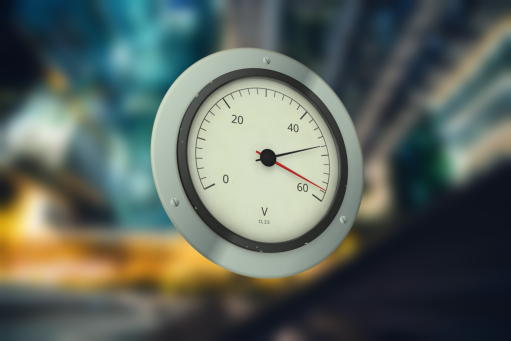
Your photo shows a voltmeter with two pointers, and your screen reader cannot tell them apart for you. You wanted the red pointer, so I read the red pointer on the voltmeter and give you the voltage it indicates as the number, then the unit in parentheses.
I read 58 (V)
